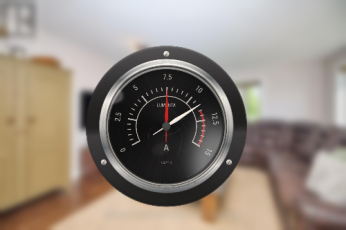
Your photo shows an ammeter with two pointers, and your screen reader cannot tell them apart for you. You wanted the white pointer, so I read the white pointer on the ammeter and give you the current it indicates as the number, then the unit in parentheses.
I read 11 (A)
